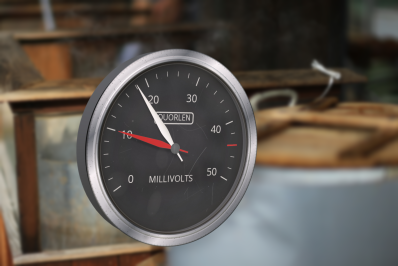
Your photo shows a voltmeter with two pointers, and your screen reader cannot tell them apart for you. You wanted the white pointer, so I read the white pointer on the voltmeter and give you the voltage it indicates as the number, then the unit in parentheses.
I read 18 (mV)
